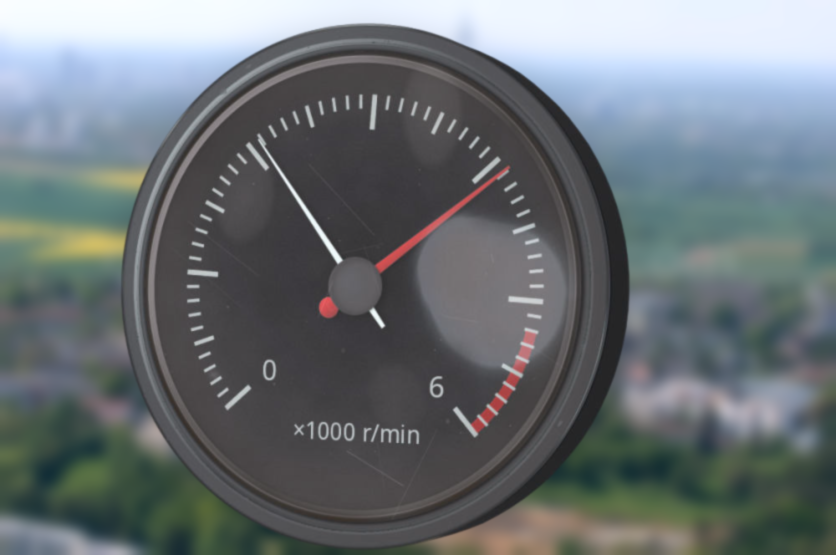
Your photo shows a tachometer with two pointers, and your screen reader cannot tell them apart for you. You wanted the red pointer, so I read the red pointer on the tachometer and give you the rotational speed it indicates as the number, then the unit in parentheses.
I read 4100 (rpm)
